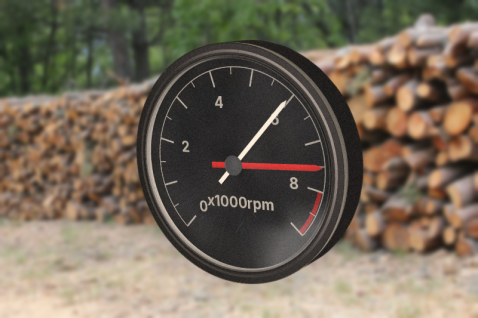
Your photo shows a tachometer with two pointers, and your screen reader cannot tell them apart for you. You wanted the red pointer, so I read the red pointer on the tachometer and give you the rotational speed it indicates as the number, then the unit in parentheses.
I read 7500 (rpm)
